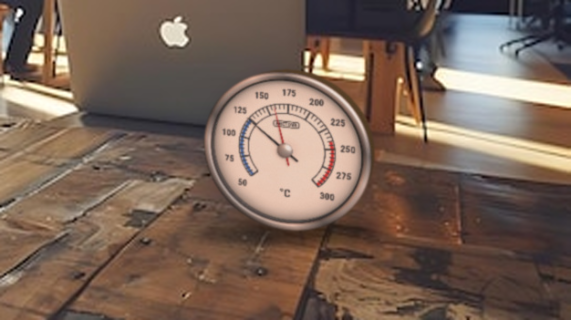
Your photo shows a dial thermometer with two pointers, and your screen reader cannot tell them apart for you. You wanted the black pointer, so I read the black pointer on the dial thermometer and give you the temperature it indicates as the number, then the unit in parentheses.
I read 125 (°C)
